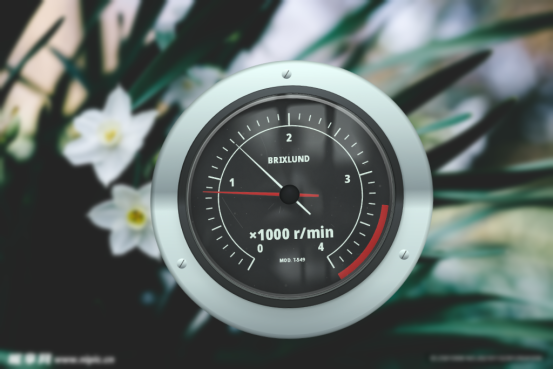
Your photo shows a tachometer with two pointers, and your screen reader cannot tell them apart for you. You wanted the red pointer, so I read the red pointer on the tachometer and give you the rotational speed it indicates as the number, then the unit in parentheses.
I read 850 (rpm)
